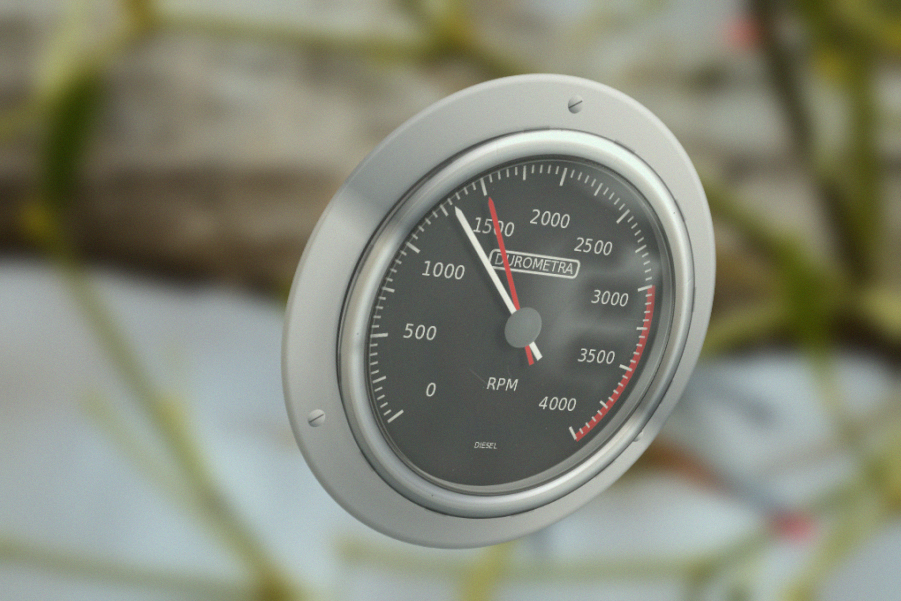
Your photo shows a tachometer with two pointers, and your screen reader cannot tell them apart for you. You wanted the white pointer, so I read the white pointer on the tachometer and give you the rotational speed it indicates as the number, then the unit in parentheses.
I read 1300 (rpm)
